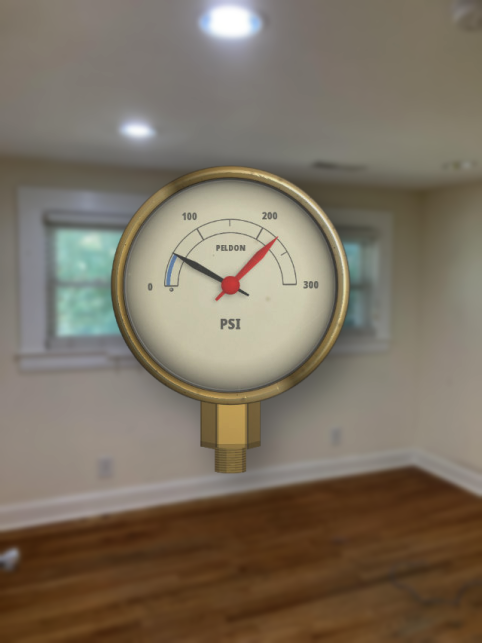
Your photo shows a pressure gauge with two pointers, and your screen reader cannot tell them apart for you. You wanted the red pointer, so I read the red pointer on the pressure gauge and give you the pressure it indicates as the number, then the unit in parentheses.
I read 225 (psi)
